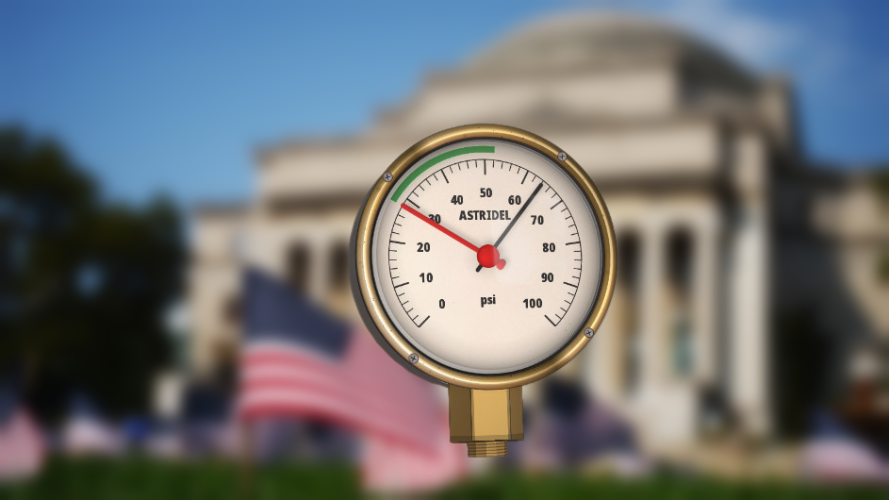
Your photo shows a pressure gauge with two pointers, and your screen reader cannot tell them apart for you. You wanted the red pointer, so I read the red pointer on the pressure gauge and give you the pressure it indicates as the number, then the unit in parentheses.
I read 28 (psi)
